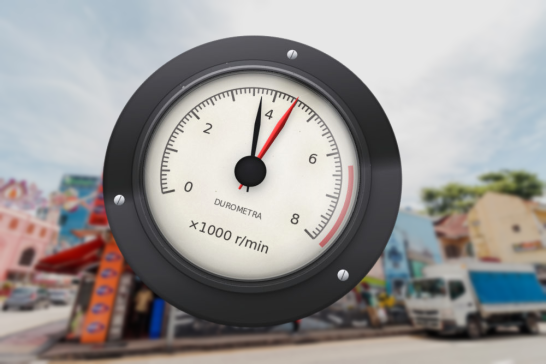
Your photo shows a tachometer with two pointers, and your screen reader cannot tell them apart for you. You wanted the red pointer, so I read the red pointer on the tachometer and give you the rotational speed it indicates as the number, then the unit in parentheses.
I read 4500 (rpm)
